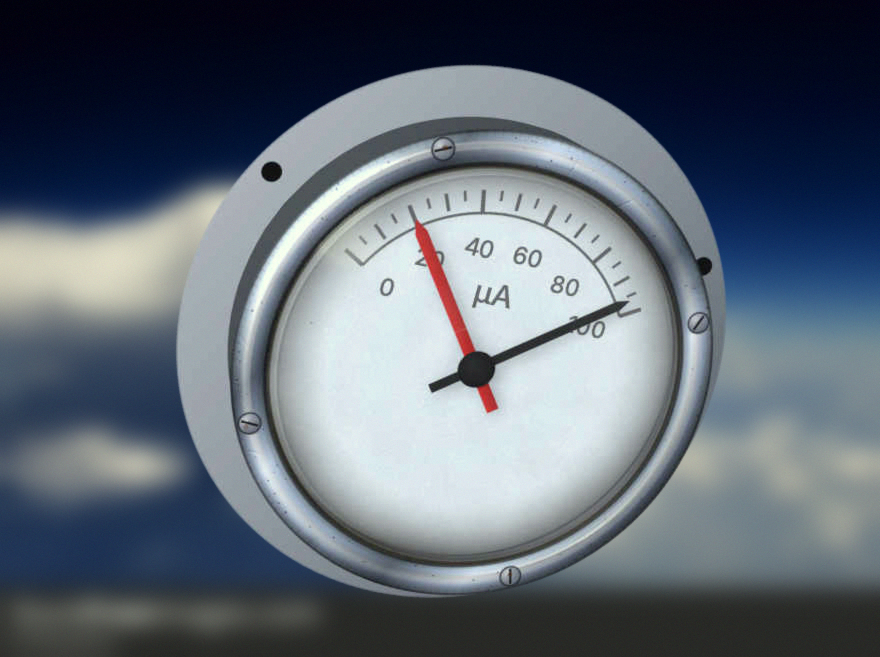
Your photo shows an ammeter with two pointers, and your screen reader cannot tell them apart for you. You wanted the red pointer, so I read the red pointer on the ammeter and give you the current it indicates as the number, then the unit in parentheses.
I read 20 (µA)
